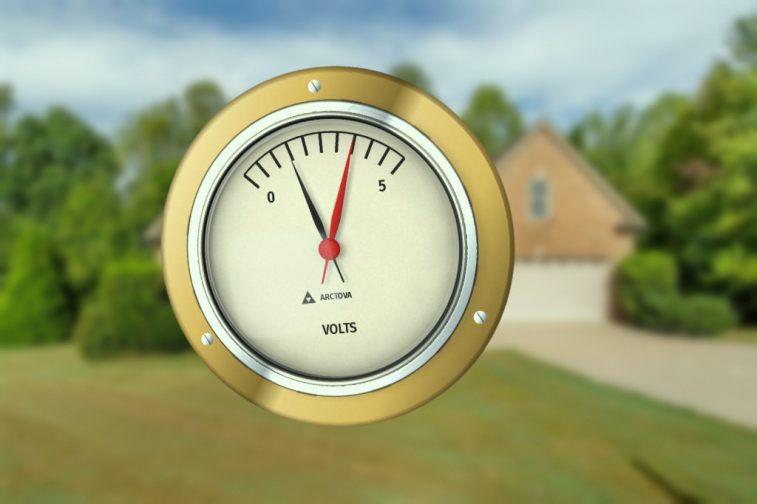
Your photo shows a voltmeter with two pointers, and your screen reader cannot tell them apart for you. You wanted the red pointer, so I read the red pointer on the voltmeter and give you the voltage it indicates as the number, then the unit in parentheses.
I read 3.5 (V)
